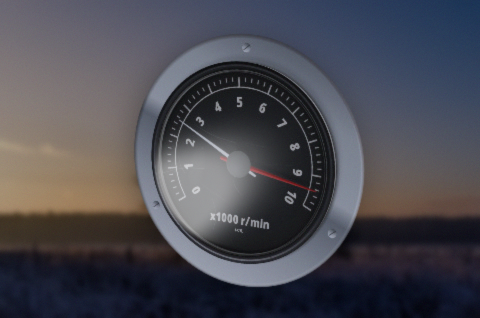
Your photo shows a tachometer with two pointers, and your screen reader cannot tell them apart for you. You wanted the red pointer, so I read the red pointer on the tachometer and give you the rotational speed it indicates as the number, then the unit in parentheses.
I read 9400 (rpm)
